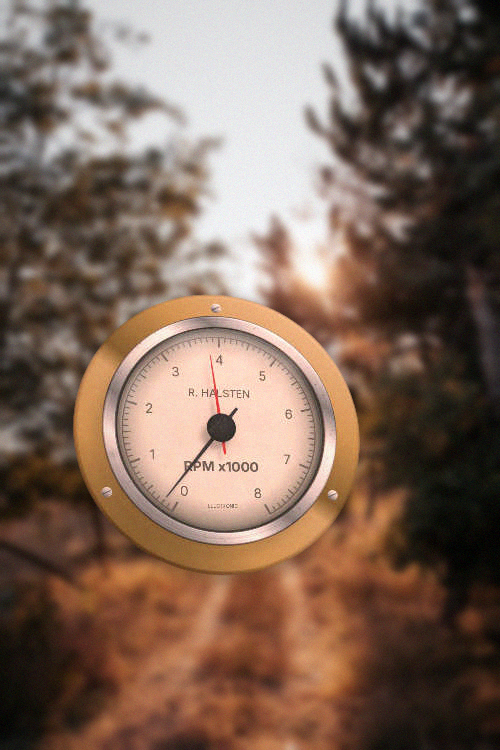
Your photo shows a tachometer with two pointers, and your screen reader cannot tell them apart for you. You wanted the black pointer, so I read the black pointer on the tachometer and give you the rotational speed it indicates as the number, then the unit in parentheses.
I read 200 (rpm)
